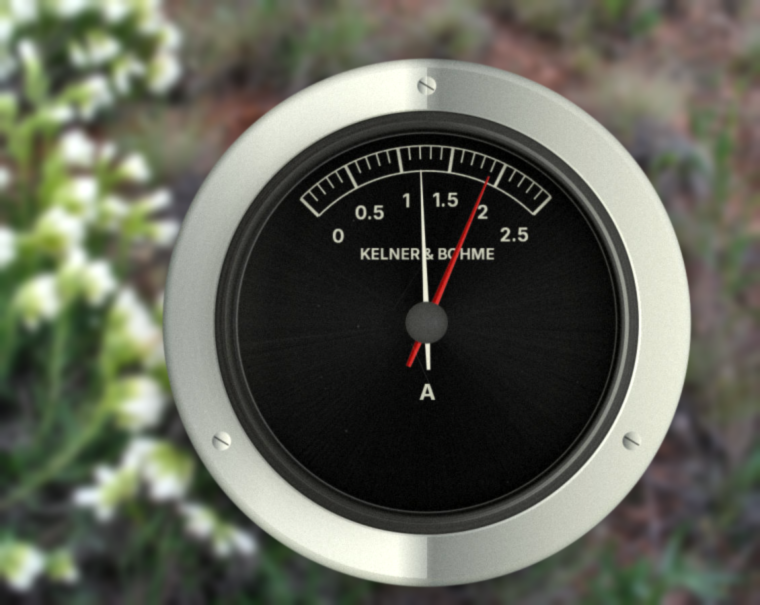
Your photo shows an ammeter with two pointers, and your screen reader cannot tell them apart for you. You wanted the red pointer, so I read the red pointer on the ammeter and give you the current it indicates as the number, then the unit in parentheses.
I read 1.9 (A)
